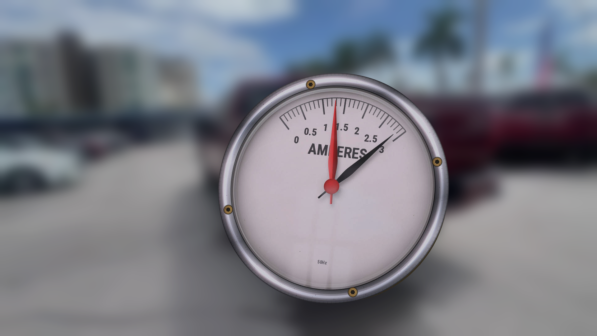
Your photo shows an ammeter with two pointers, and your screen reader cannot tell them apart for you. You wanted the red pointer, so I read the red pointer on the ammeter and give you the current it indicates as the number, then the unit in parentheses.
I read 1.3 (A)
